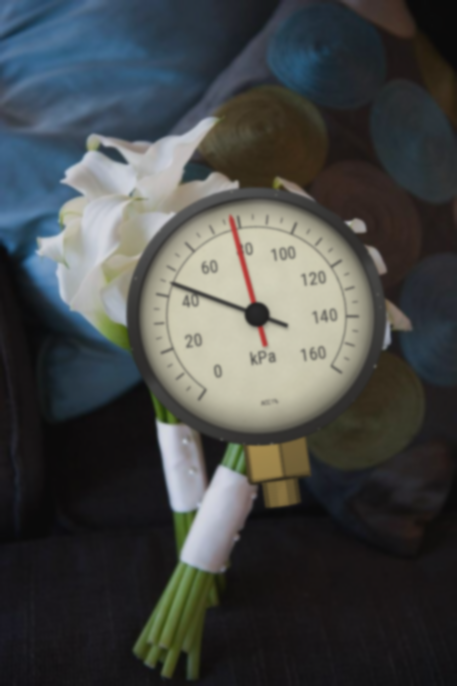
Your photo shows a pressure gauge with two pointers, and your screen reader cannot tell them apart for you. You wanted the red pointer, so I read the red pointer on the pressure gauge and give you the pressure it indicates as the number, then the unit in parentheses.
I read 77.5 (kPa)
